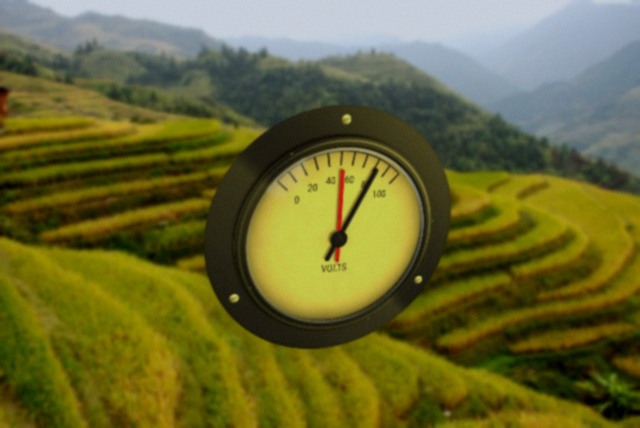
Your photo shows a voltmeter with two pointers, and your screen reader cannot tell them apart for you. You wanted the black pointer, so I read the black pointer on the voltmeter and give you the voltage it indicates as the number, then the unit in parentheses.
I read 80 (V)
